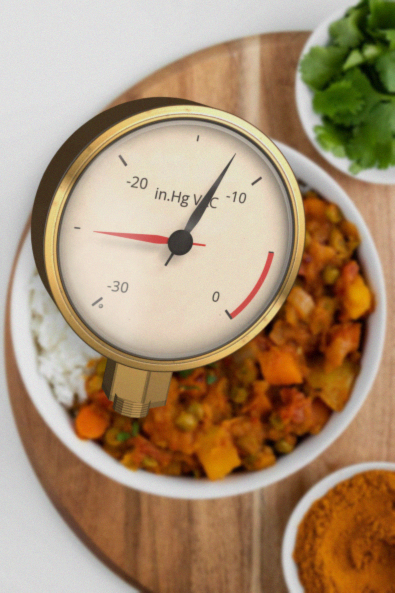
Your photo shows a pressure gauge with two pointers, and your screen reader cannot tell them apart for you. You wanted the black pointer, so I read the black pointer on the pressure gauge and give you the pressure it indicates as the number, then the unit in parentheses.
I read -12.5 (inHg)
